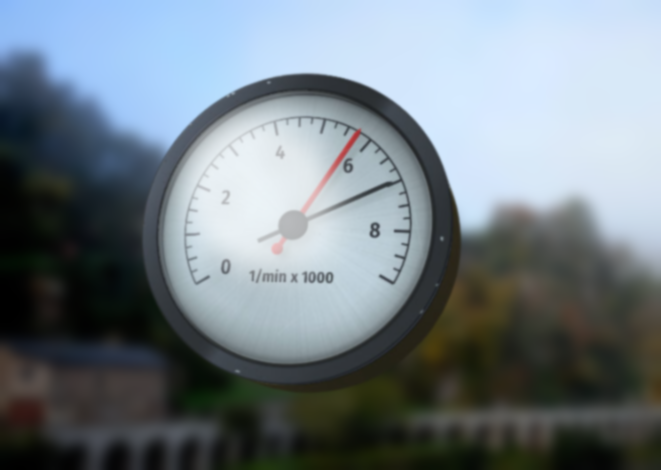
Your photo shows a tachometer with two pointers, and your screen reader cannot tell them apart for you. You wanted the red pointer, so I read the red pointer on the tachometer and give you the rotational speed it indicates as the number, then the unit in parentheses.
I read 5750 (rpm)
